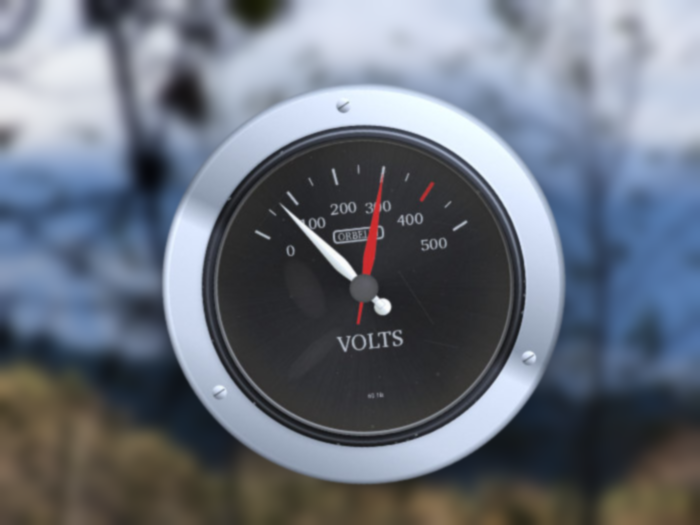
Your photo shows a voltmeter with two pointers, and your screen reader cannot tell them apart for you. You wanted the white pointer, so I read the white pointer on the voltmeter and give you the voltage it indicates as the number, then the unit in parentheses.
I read 75 (V)
